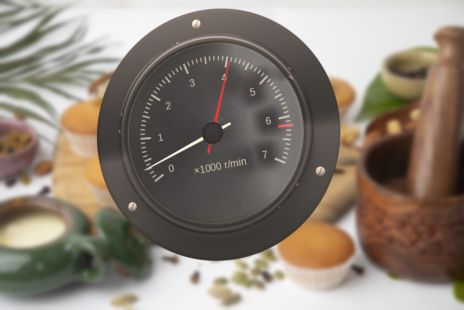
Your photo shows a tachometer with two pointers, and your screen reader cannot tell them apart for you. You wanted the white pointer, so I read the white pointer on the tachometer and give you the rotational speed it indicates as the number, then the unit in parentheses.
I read 300 (rpm)
